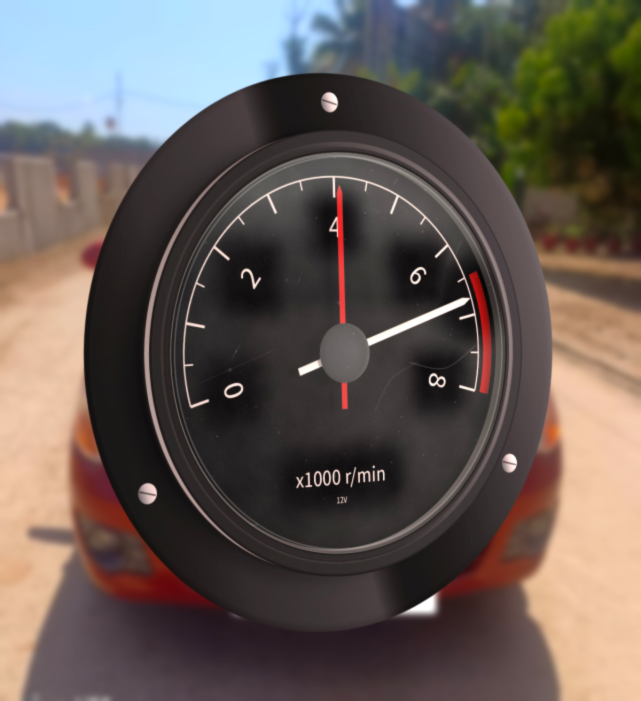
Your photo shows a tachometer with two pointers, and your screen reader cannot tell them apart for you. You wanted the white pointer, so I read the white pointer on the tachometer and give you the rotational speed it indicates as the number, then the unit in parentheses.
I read 6750 (rpm)
